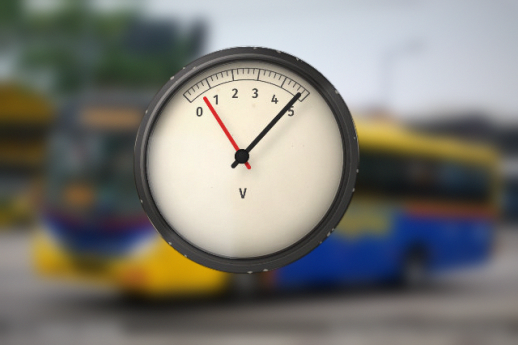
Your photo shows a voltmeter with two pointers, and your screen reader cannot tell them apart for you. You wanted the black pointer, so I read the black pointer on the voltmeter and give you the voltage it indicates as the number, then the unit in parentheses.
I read 4.8 (V)
